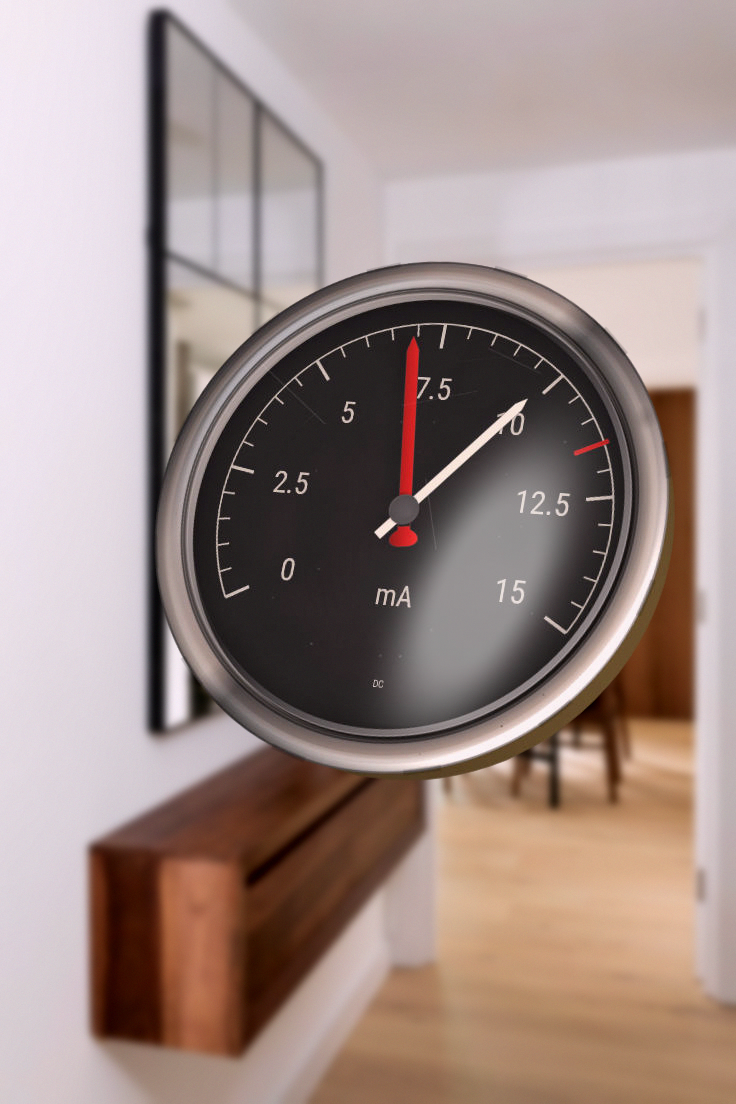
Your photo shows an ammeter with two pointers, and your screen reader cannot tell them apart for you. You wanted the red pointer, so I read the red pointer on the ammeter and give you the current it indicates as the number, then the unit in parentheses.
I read 7 (mA)
